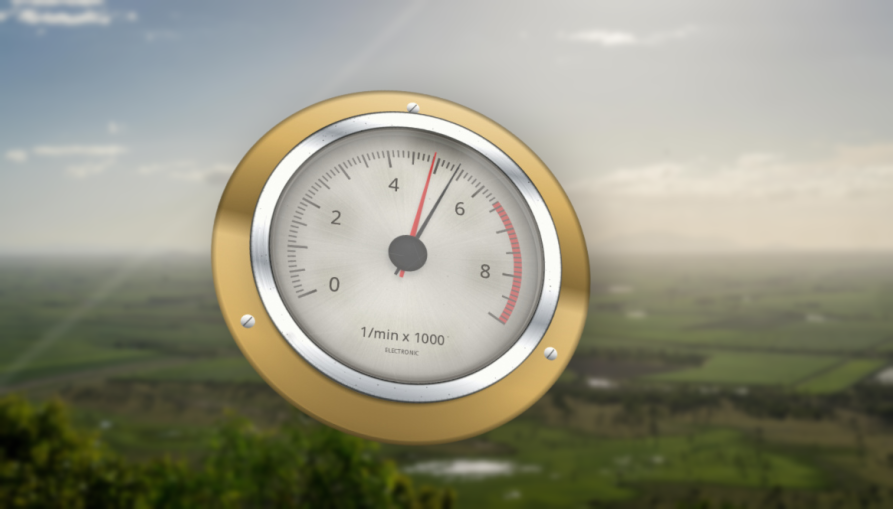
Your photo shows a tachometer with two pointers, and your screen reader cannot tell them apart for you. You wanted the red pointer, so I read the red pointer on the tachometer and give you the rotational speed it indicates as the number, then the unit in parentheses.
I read 4900 (rpm)
